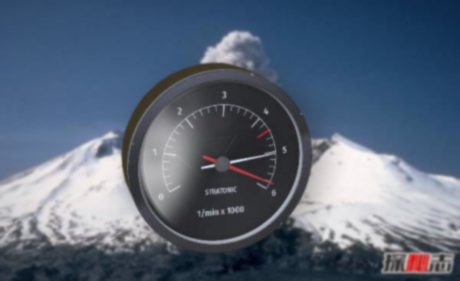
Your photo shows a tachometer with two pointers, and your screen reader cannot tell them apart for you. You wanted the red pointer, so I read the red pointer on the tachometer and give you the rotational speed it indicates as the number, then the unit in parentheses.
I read 5800 (rpm)
